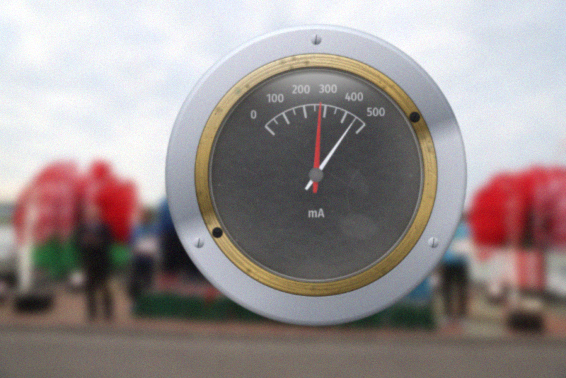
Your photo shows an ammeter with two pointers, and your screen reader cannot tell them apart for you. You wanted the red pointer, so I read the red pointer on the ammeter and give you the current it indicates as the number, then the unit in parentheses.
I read 275 (mA)
